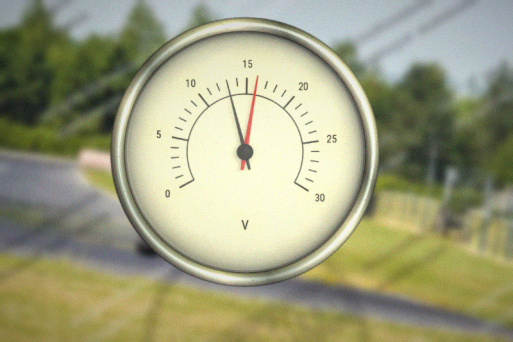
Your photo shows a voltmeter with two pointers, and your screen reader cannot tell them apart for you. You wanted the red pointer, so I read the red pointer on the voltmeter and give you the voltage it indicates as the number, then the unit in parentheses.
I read 16 (V)
